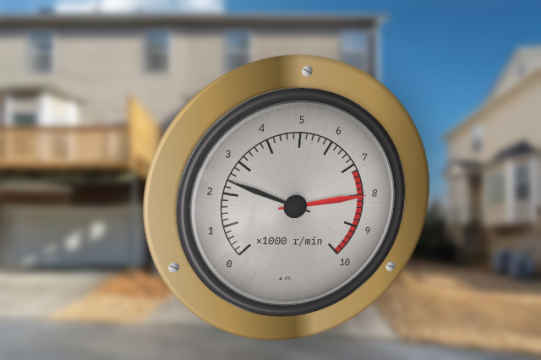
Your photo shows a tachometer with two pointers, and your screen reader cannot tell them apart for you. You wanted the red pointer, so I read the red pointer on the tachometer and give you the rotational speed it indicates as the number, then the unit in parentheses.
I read 8000 (rpm)
